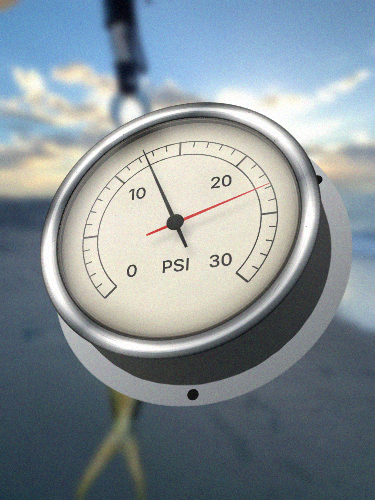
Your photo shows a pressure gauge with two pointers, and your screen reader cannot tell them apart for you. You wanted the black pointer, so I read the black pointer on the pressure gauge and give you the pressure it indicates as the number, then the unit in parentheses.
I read 12.5 (psi)
